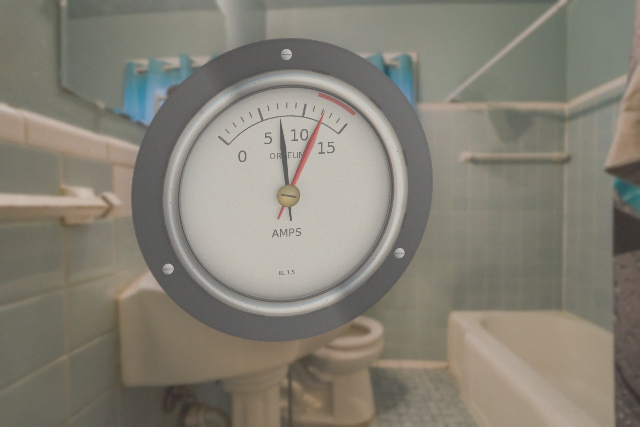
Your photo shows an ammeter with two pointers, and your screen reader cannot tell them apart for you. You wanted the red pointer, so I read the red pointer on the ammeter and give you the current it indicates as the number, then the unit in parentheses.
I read 12 (A)
